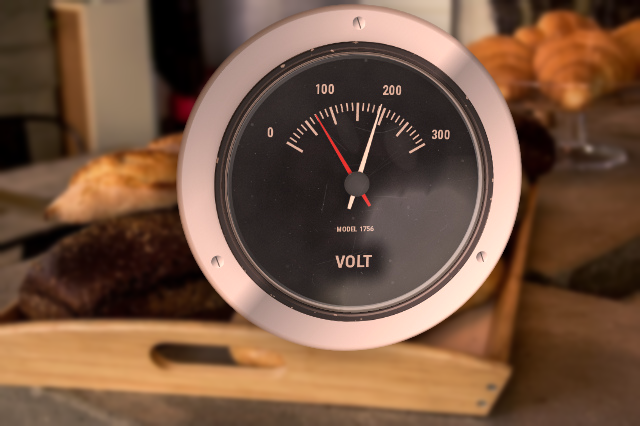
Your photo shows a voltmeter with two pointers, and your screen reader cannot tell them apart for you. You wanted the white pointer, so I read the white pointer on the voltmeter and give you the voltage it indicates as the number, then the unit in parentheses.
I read 190 (V)
